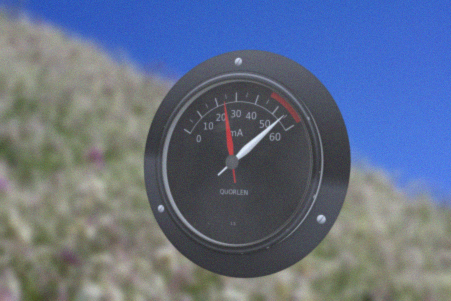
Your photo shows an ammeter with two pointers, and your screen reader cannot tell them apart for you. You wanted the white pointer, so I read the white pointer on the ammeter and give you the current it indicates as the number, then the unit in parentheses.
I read 55 (mA)
